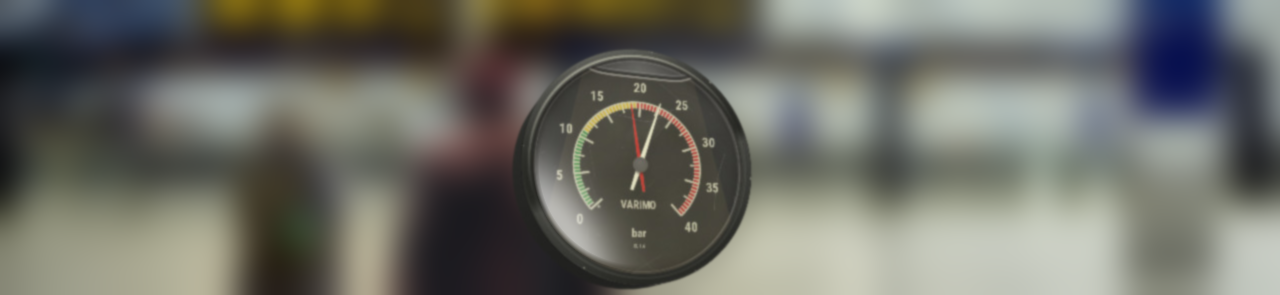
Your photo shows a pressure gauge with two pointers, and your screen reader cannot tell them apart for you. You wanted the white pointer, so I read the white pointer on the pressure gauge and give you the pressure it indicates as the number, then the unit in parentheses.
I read 22.5 (bar)
